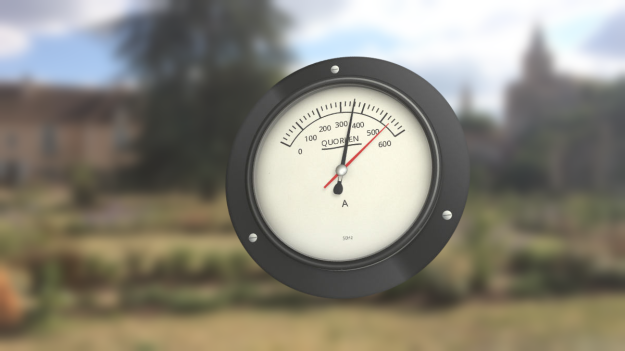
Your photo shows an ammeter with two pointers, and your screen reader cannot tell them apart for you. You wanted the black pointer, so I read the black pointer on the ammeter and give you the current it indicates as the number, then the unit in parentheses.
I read 360 (A)
